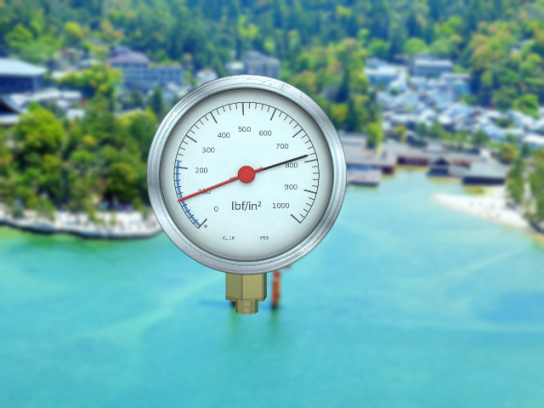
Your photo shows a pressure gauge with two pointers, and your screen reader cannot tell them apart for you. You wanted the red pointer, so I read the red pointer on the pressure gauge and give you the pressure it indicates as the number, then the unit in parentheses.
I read 100 (psi)
